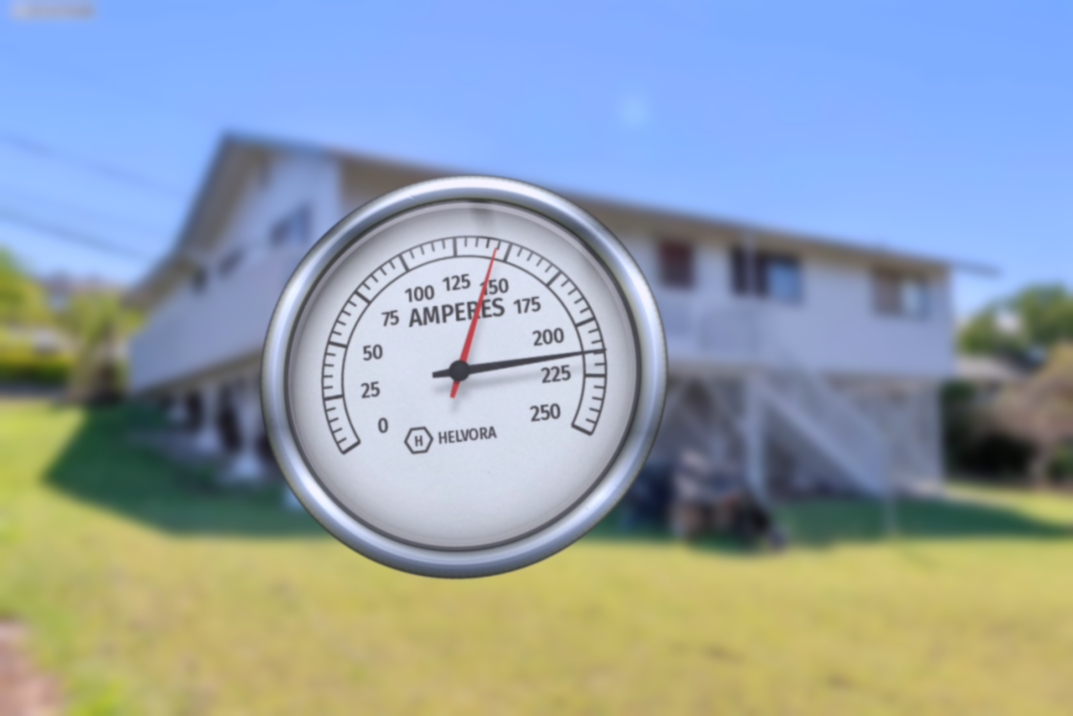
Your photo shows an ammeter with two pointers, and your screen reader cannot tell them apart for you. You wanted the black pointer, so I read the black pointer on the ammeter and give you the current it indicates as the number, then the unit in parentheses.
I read 215 (A)
